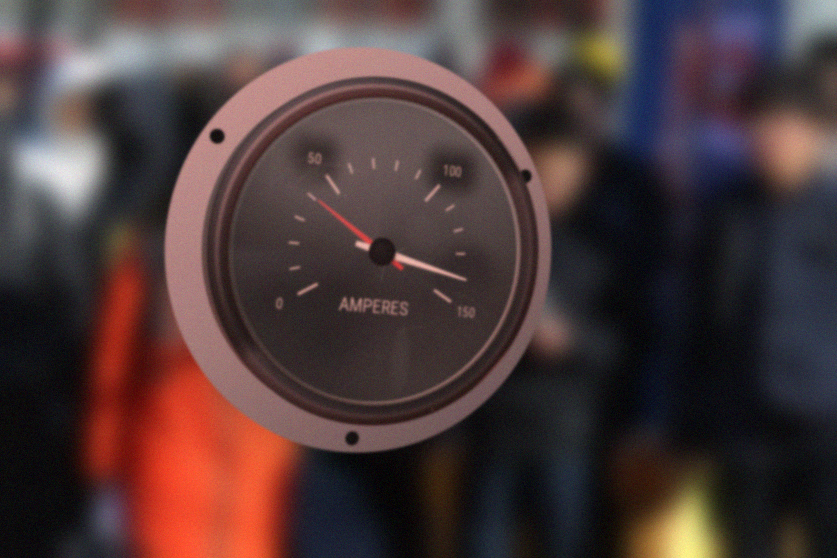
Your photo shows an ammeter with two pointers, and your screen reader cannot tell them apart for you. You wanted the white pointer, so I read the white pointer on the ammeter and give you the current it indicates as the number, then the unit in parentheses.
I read 140 (A)
